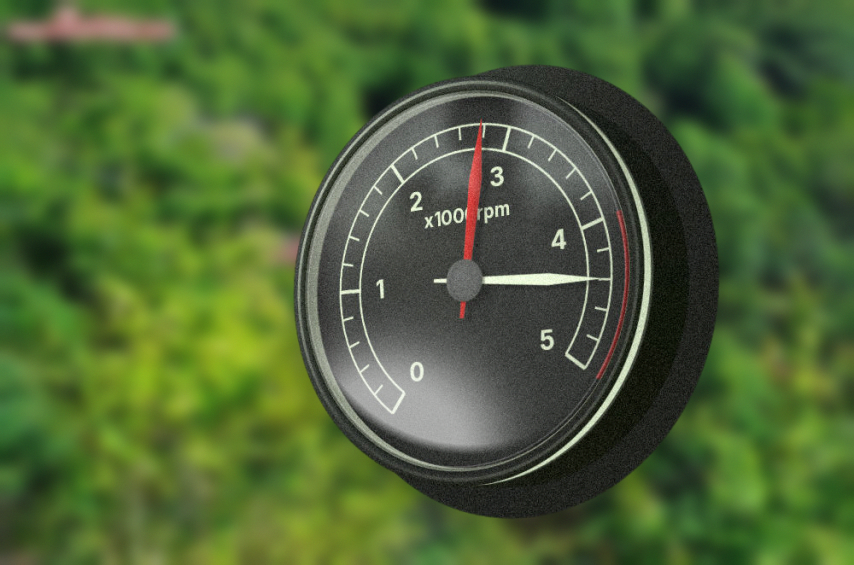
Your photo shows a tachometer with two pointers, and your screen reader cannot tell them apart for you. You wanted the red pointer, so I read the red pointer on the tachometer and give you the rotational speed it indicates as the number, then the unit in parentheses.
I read 2800 (rpm)
